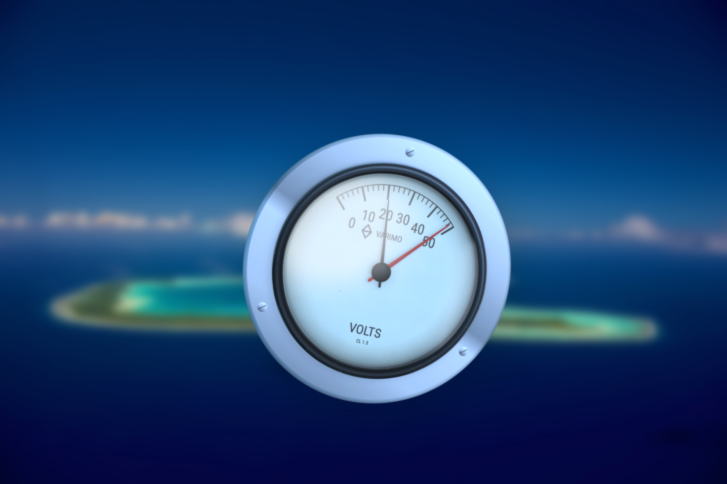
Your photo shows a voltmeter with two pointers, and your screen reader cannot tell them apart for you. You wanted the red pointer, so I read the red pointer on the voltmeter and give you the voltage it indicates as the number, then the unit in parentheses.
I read 48 (V)
